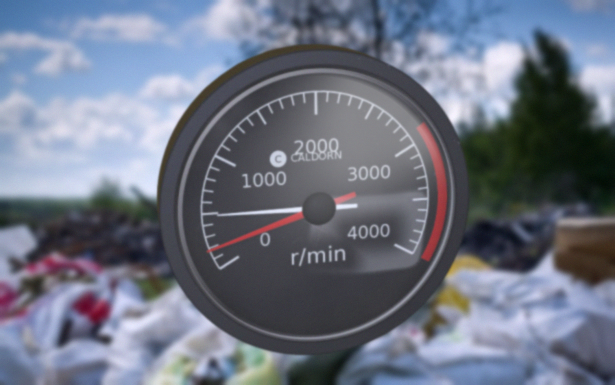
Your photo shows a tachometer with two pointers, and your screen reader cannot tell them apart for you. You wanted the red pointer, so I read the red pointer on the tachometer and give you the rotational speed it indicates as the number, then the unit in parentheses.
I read 200 (rpm)
